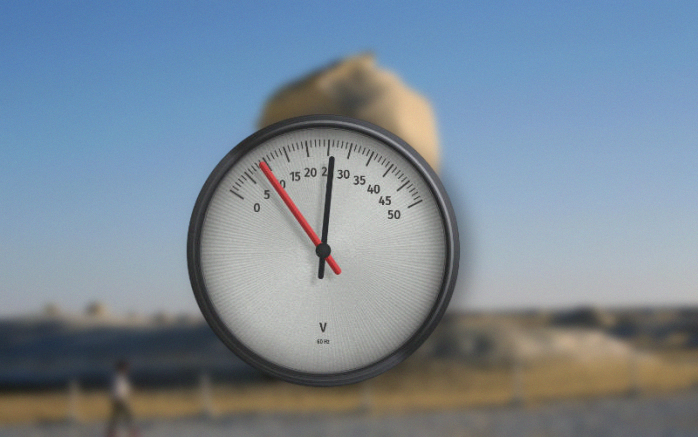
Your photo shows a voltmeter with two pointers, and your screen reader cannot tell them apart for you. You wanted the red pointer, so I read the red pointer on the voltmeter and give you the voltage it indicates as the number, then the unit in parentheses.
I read 9 (V)
